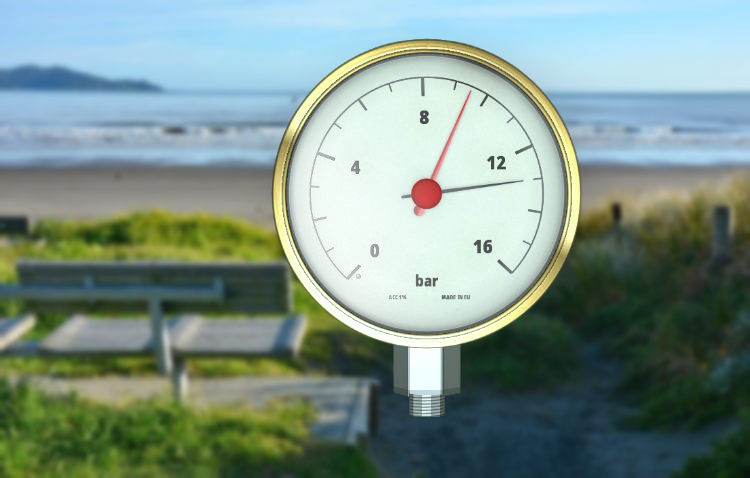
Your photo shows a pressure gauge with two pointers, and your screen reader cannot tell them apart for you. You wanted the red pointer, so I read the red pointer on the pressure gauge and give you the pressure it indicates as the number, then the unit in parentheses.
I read 9.5 (bar)
